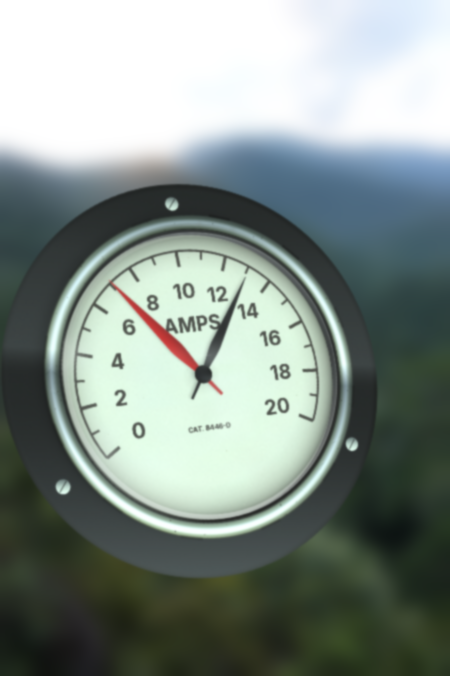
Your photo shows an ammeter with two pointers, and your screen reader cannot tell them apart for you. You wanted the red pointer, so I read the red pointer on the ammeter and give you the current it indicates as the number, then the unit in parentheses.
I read 7 (A)
